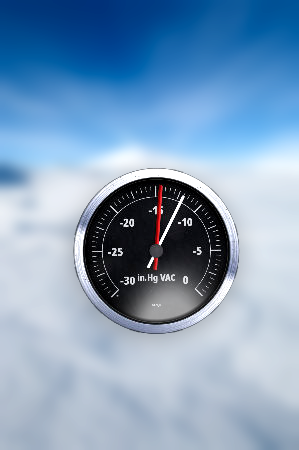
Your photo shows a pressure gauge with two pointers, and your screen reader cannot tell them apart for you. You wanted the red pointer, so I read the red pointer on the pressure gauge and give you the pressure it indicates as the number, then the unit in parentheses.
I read -14.5 (inHg)
